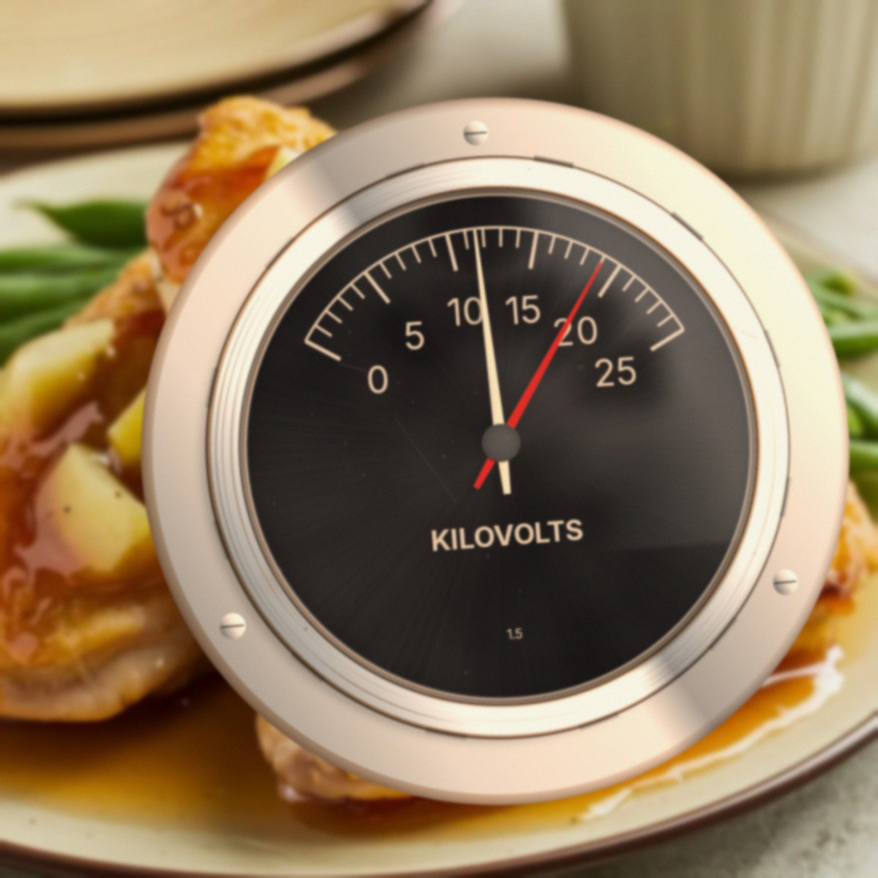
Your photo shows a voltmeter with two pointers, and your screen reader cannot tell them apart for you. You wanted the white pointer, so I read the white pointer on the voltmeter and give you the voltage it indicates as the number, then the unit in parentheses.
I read 11.5 (kV)
